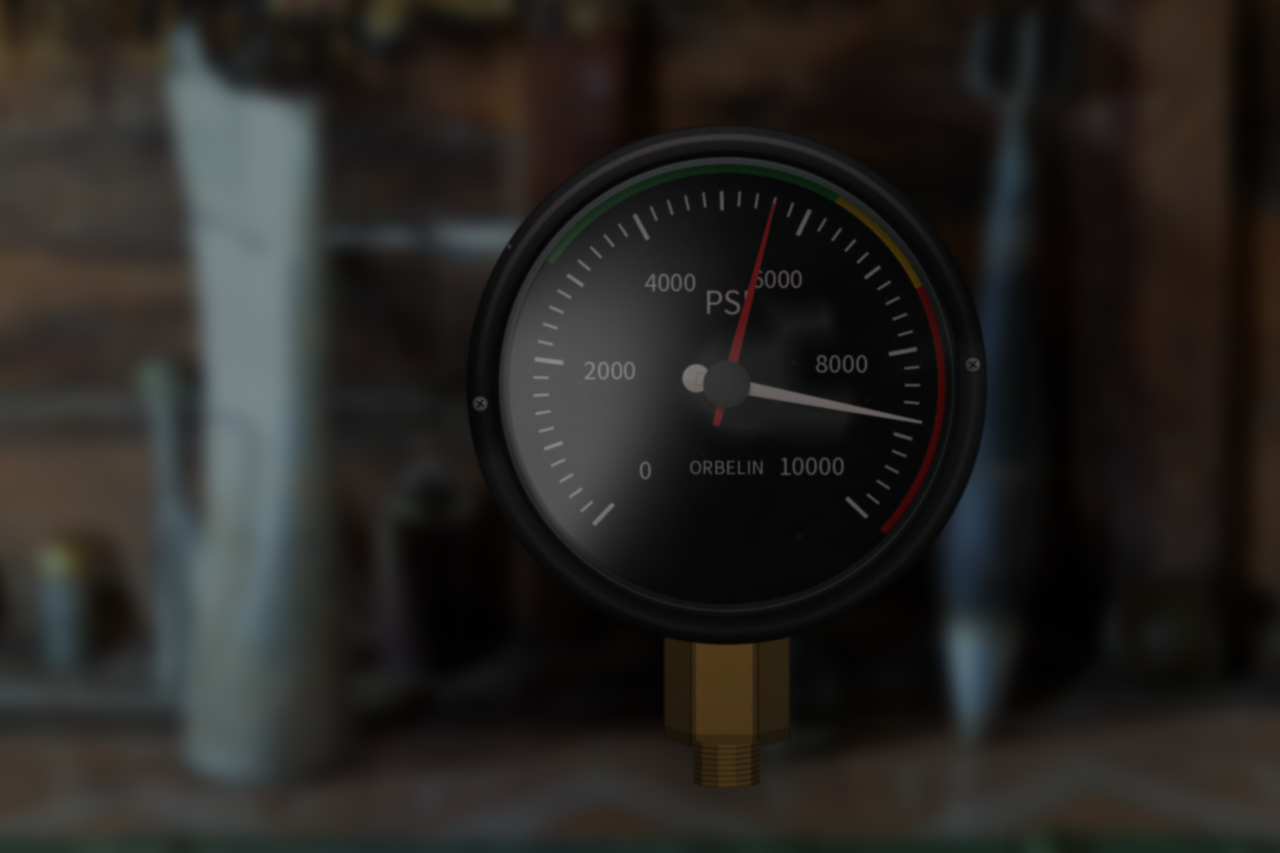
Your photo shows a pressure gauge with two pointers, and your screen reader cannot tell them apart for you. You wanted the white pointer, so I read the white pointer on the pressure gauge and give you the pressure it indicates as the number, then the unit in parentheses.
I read 8800 (psi)
